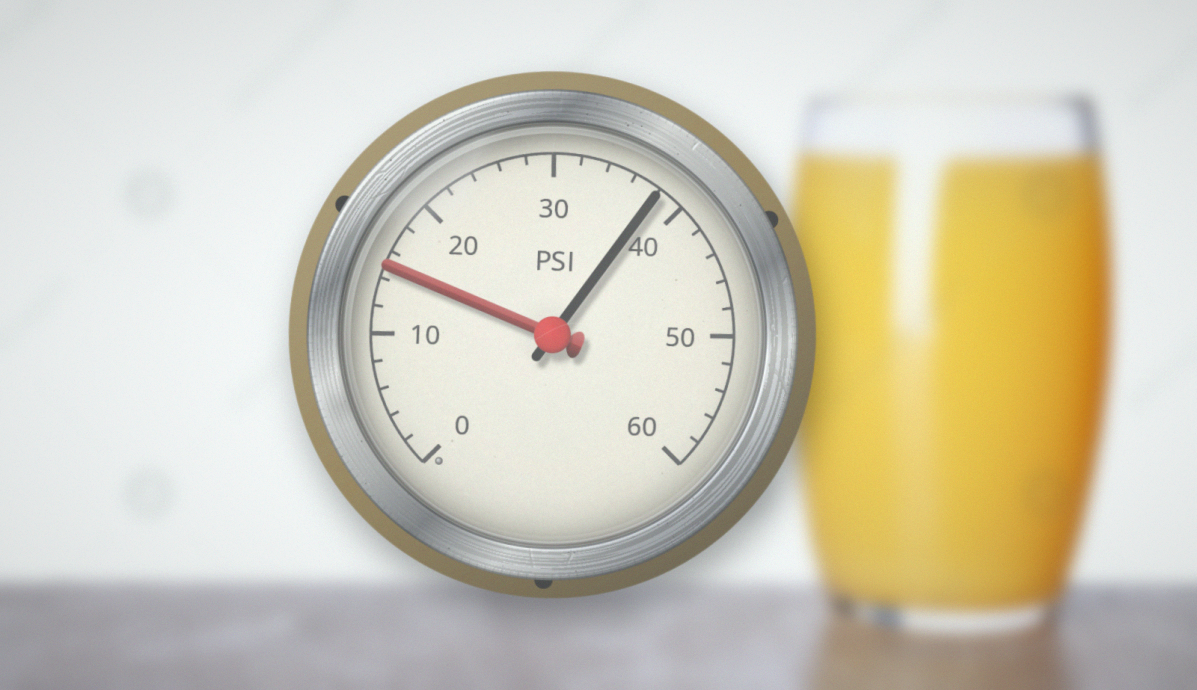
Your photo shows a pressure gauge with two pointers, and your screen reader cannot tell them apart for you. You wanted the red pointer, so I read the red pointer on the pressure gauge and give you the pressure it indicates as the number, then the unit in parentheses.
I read 15 (psi)
